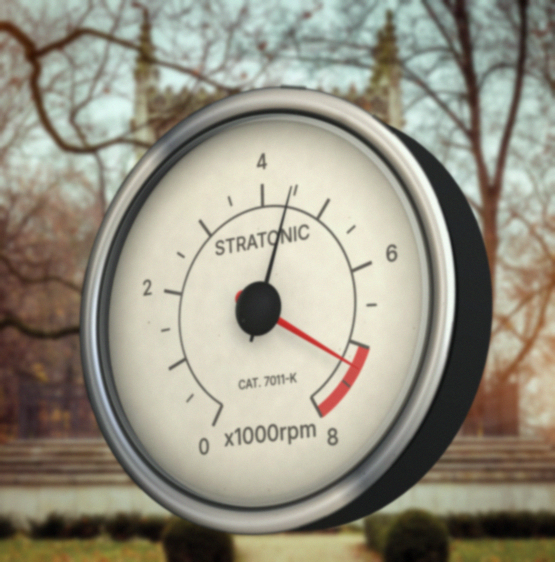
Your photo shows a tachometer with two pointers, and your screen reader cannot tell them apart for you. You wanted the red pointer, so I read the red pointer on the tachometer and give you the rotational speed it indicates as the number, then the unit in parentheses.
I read 7250 (rpm)
